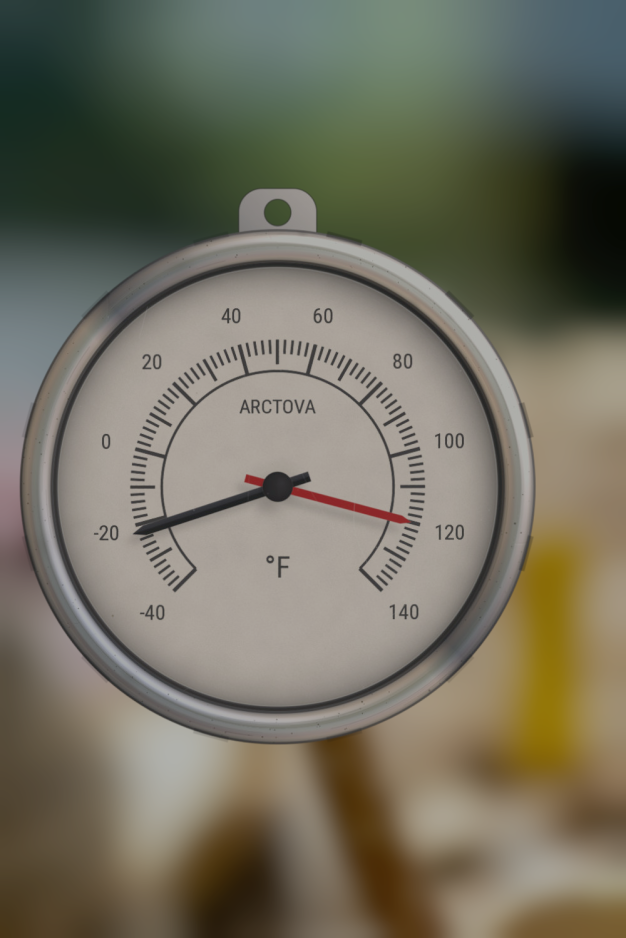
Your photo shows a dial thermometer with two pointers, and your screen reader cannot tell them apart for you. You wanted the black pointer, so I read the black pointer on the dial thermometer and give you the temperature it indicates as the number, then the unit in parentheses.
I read -22 (°F)
